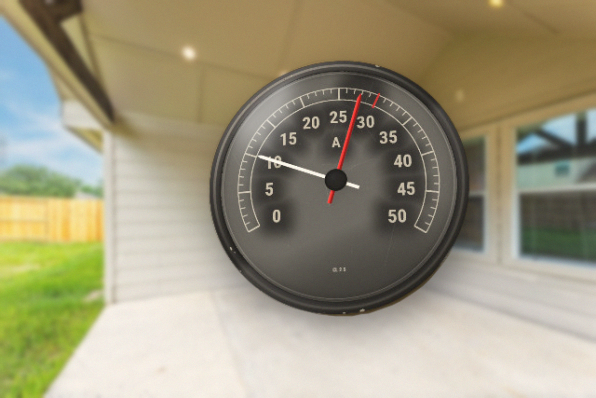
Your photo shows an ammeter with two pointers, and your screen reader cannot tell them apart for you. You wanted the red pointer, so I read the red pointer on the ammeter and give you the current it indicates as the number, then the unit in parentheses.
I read 28 (A)
